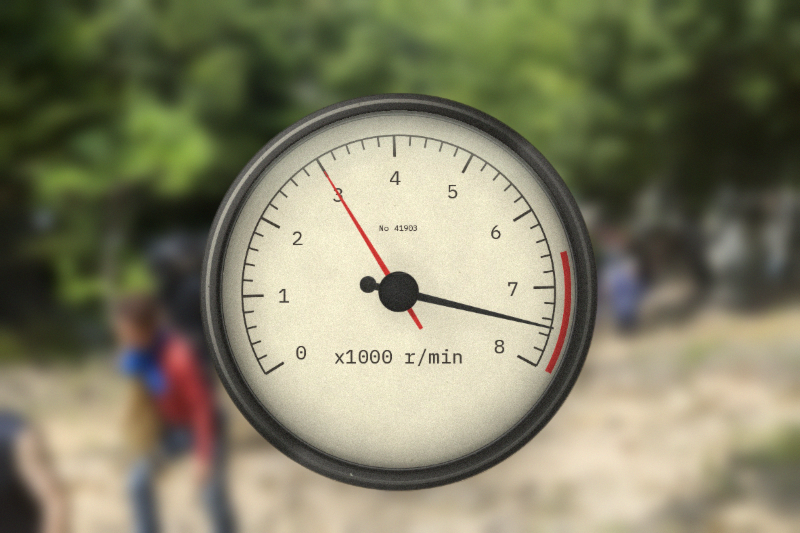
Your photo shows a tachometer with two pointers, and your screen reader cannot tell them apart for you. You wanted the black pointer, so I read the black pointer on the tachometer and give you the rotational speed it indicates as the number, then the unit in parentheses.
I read 7500 (rpm)
